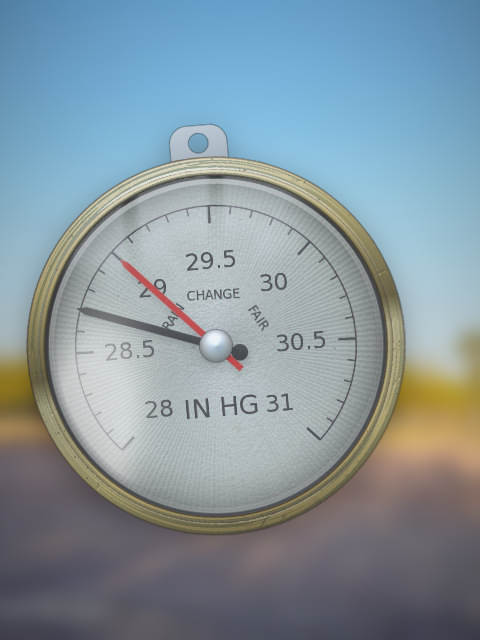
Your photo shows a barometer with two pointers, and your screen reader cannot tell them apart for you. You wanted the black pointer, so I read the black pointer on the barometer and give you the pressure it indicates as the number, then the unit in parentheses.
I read 28.7 (inHg)
